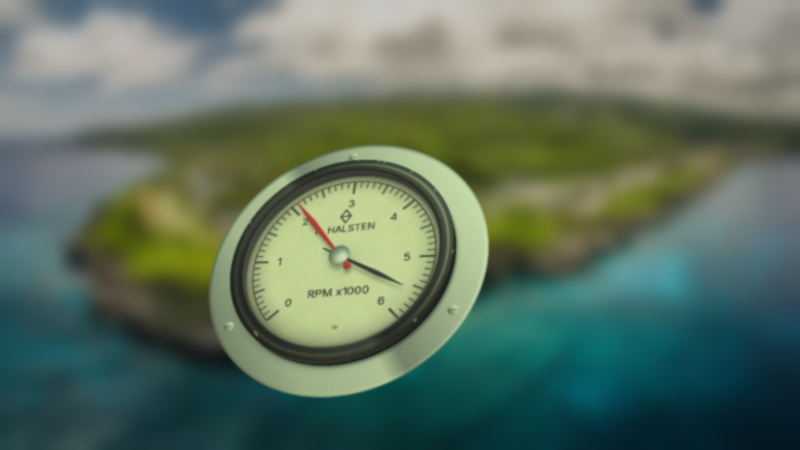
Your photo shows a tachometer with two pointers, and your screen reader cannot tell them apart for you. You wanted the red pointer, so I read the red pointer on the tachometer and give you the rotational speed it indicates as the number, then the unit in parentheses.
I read 2100 (rpm)
